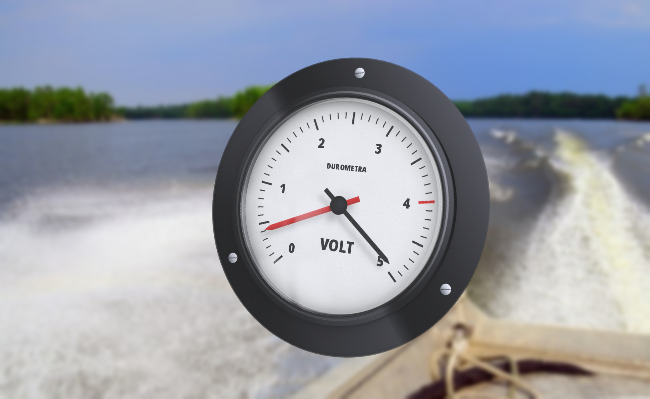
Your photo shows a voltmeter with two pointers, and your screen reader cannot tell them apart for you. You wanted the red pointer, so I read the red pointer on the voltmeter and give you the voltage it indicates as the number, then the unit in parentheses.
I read 0.4 (V)
